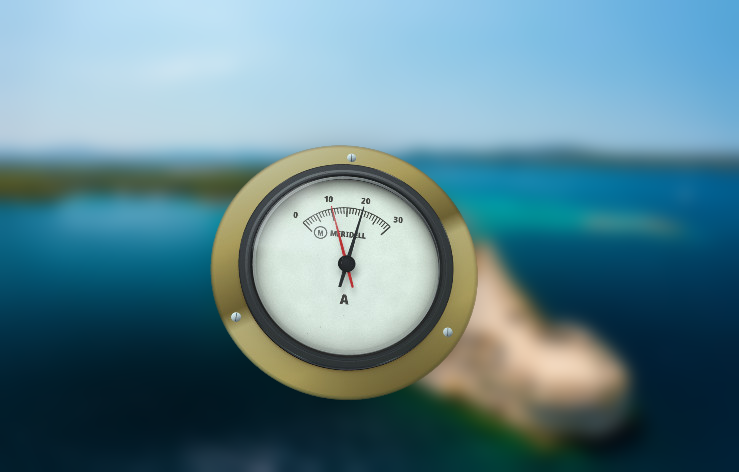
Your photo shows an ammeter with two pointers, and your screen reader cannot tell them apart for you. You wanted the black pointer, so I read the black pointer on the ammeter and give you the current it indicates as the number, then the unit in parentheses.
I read 20 (A)
